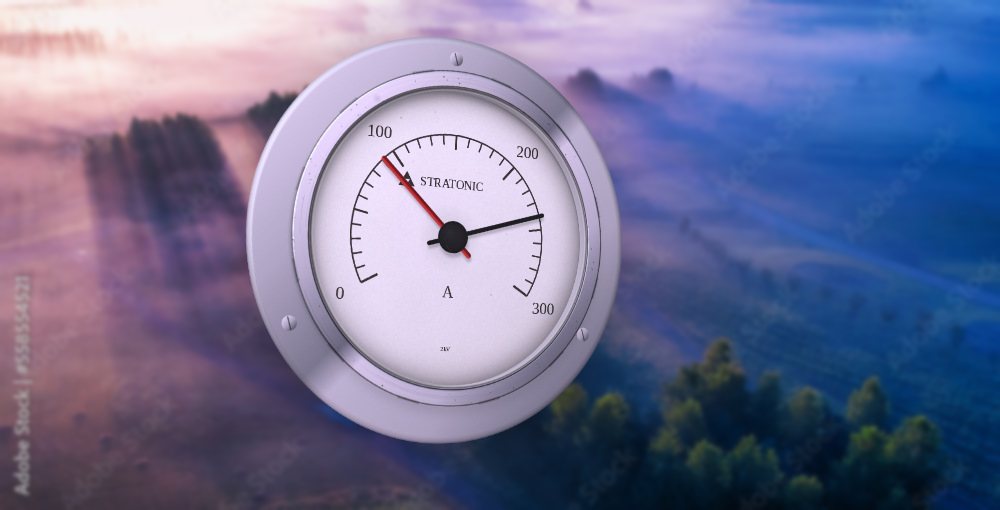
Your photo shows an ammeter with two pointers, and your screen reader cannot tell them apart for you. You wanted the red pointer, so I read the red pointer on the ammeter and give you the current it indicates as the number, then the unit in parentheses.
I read 90 (A)
